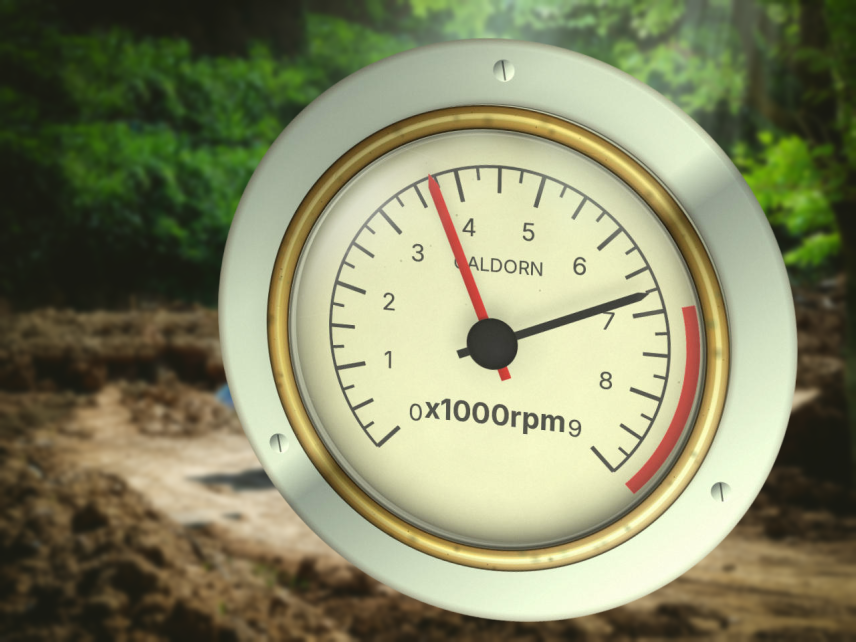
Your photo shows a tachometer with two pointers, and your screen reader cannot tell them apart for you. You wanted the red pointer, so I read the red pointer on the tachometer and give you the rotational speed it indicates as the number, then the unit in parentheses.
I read 3750 (rpm)
